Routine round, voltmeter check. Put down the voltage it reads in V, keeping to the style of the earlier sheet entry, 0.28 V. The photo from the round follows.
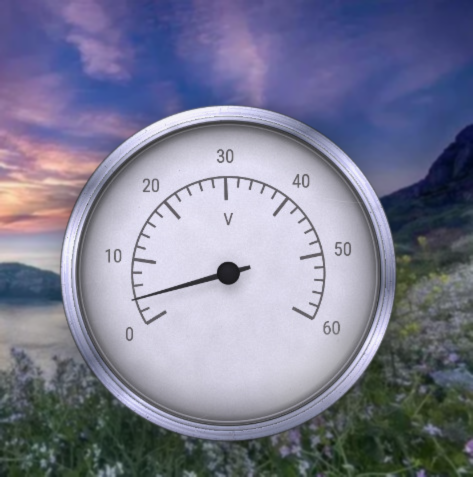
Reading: 4 V
